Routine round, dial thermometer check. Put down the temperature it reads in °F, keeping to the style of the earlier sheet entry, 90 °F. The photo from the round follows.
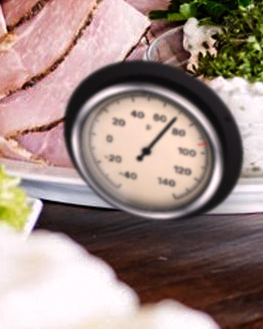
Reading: 70 °F
